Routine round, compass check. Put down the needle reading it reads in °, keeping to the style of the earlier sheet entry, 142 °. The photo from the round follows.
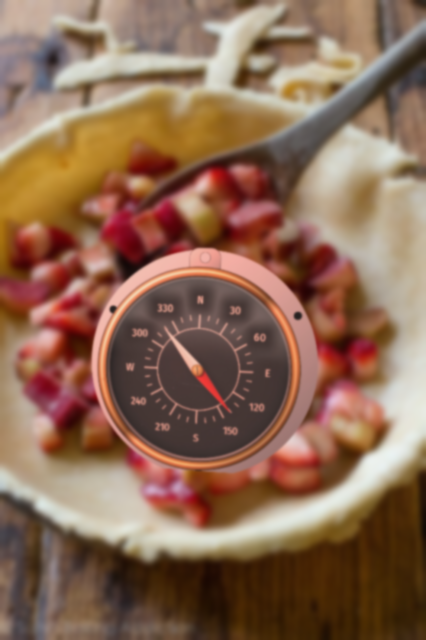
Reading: 140 °
